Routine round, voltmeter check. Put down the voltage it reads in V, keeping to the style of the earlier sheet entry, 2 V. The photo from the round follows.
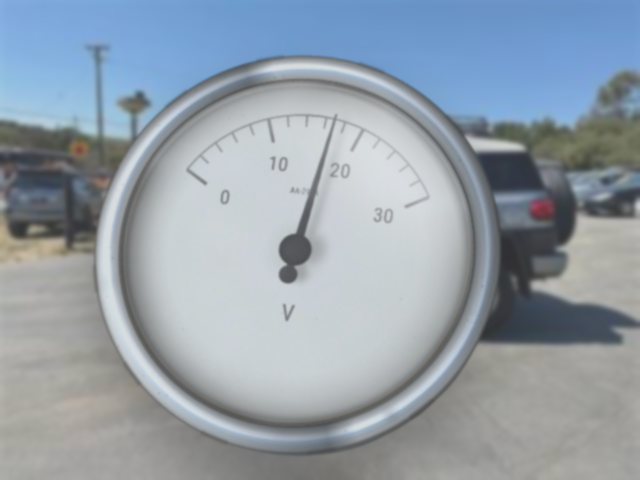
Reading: 17 V
